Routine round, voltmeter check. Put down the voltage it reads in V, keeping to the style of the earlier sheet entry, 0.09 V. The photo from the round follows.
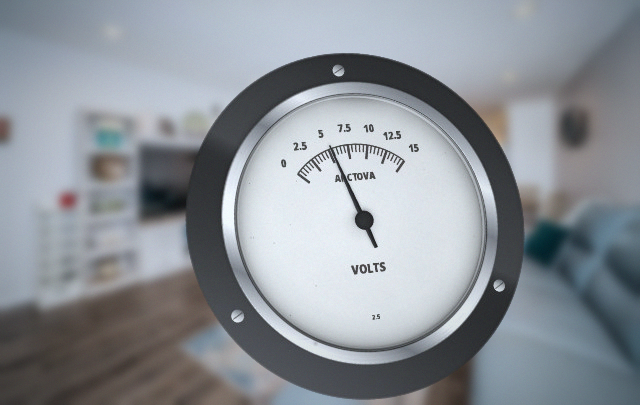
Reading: 5 V
